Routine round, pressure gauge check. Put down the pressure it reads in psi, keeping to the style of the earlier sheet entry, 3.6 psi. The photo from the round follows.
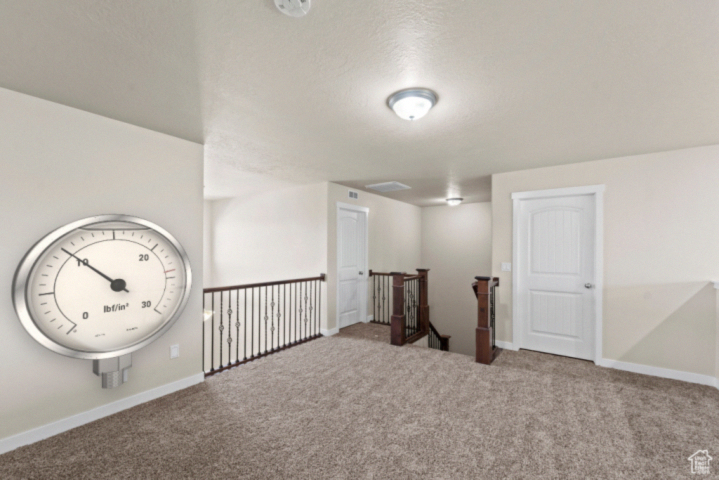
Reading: 10 psi
